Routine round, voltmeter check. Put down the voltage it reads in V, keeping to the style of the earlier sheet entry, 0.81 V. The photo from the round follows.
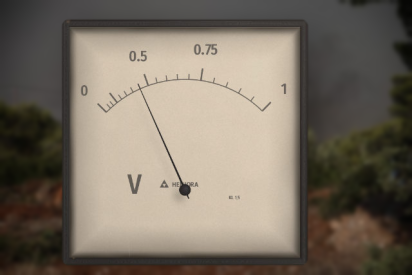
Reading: 0.45 V
